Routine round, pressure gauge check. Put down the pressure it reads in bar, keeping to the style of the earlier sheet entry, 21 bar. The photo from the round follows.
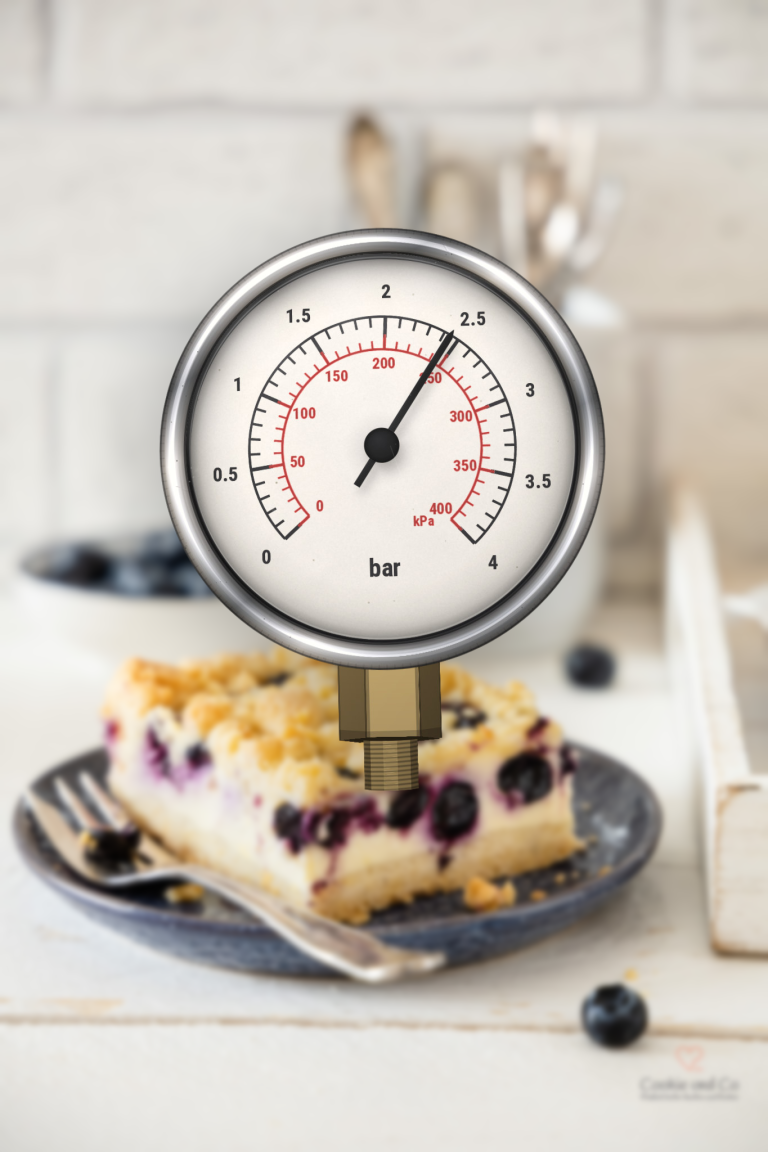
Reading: 2.45 bar
